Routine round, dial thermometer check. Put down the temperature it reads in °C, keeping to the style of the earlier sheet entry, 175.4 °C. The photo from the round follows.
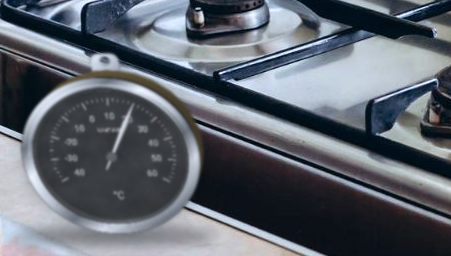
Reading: 20 °C
